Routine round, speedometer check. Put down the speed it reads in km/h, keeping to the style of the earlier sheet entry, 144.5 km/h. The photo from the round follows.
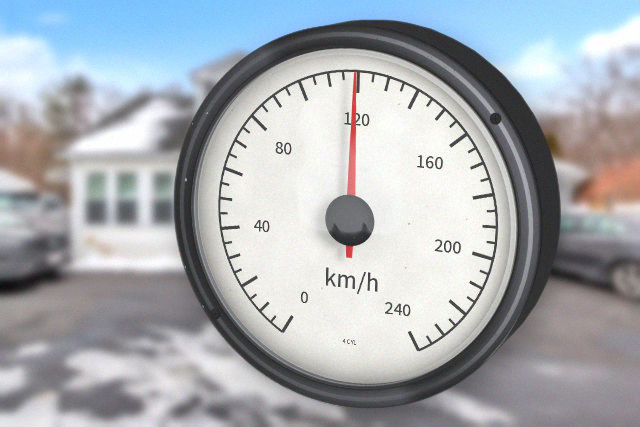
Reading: 120 km/h
